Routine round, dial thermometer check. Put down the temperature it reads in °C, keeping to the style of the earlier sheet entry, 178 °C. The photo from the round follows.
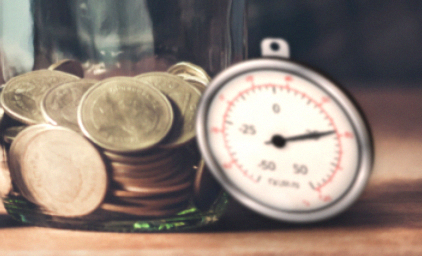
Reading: 25 °C
